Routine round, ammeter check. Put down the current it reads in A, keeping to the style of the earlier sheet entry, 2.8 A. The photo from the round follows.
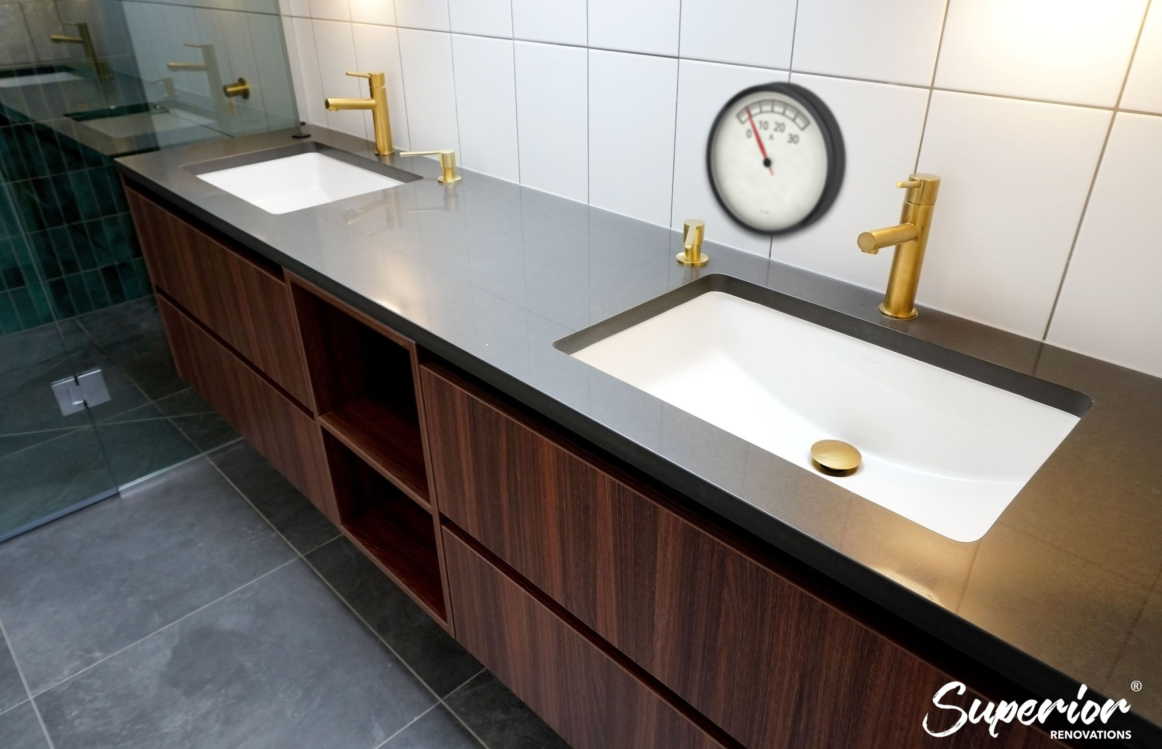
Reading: 5 A
